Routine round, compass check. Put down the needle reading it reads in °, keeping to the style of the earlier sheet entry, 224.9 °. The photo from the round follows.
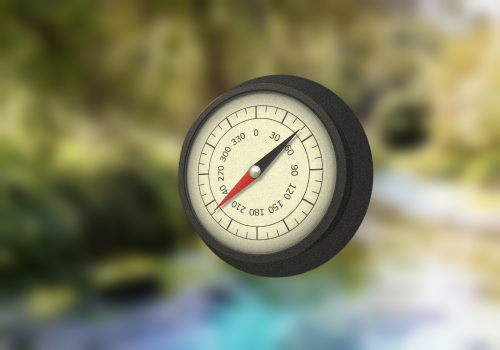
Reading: 230 °
